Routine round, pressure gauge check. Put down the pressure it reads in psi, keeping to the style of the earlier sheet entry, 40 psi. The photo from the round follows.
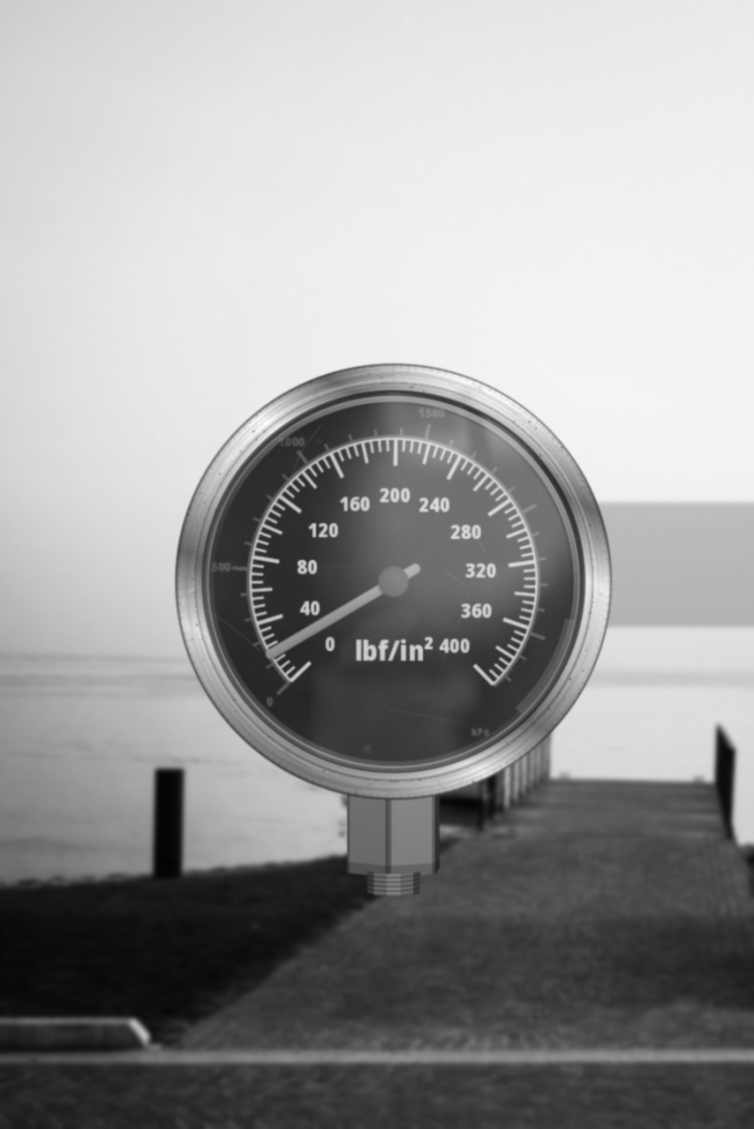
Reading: 20 psi
